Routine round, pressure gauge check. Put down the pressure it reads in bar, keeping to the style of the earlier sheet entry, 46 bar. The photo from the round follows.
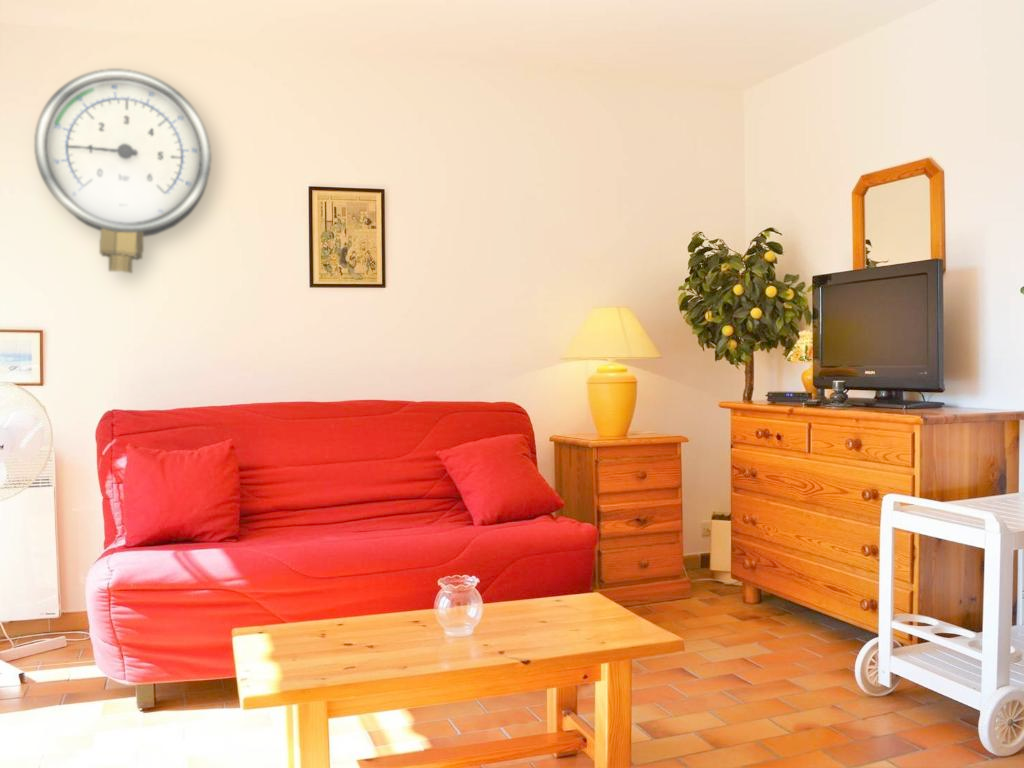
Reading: 1 bar
